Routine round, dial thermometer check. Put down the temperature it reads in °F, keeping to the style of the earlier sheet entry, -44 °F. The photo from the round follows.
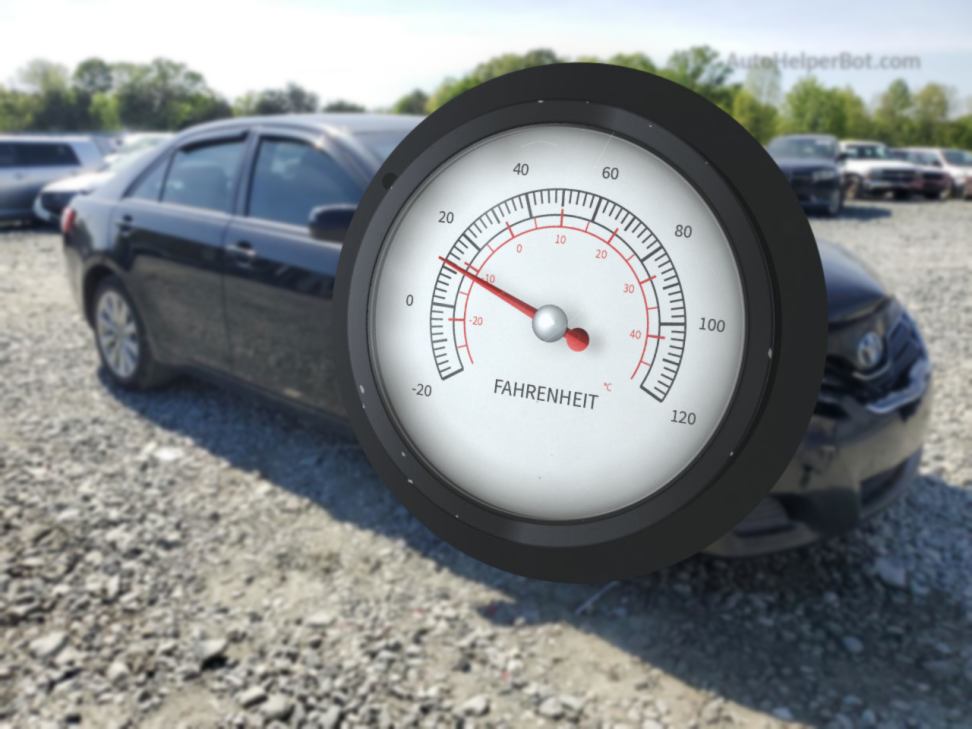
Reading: 12 °F
